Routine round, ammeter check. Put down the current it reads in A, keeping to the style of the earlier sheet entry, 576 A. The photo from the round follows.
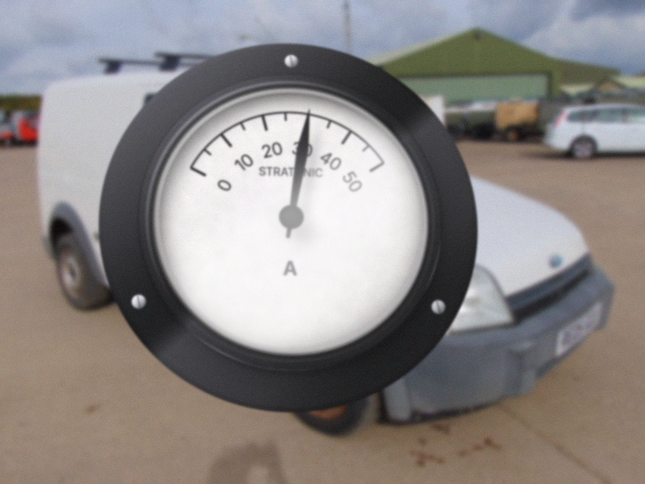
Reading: 30 A
